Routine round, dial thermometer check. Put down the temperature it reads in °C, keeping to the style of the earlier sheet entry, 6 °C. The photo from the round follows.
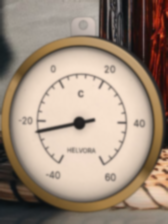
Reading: -24 °C
